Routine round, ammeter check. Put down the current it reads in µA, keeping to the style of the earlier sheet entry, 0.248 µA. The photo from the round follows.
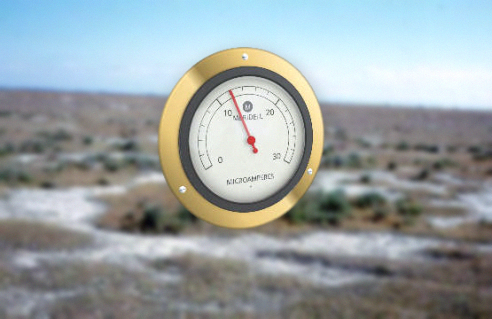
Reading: 12 µA
